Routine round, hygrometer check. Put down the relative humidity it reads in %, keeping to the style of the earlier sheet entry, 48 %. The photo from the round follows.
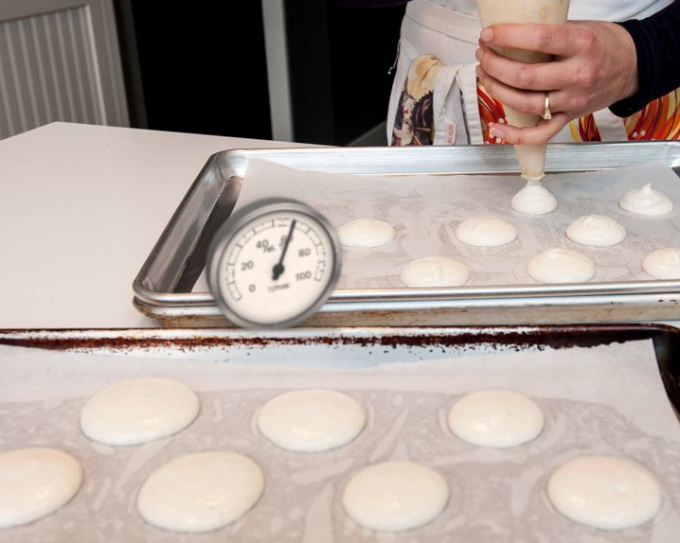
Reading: 60 %
